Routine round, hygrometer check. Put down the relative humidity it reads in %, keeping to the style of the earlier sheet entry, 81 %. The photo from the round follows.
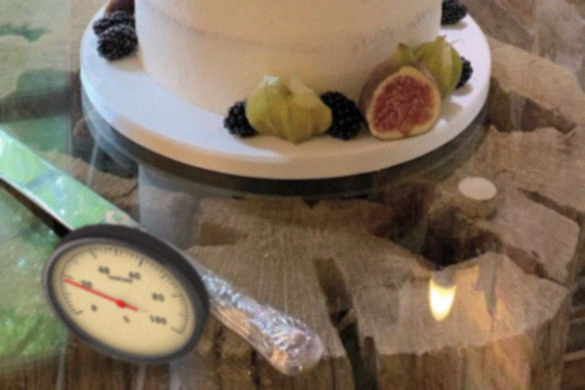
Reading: 20 %
